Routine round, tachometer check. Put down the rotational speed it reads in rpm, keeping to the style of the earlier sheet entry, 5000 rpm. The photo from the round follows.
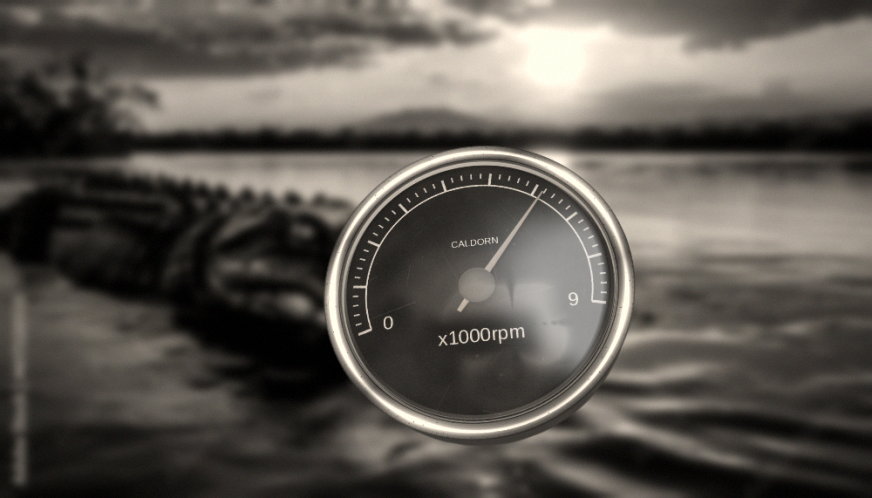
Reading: 6200 rpm
